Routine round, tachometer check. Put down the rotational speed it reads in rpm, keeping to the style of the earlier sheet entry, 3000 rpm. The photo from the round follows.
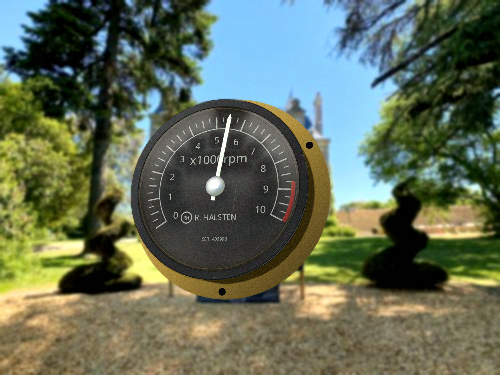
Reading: 5500 rpm
